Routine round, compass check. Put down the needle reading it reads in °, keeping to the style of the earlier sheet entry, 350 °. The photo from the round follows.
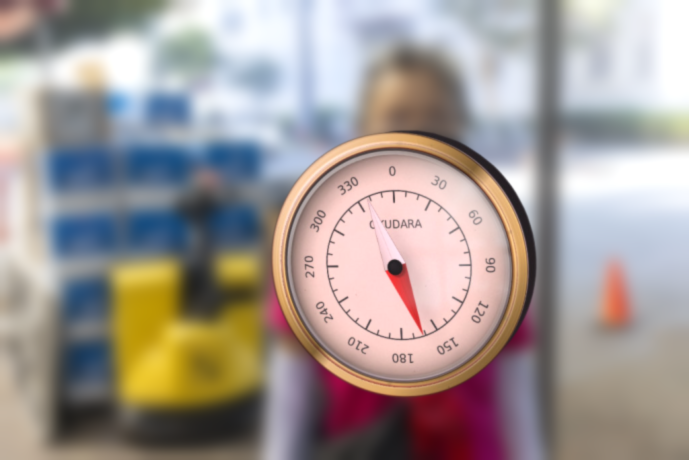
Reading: 160 °
